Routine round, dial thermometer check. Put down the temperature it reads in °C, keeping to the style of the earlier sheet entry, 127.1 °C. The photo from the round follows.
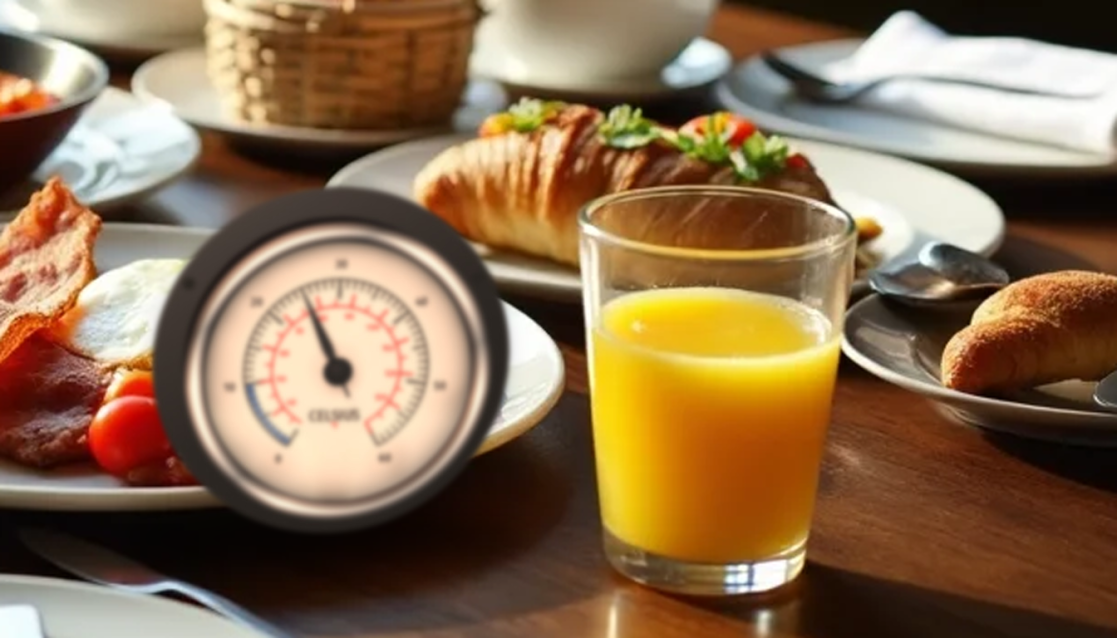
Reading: 25 °C
